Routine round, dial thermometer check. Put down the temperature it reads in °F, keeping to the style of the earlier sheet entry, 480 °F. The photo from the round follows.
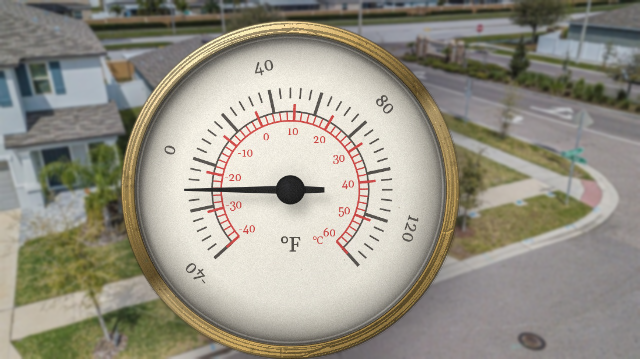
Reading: -12 °F
